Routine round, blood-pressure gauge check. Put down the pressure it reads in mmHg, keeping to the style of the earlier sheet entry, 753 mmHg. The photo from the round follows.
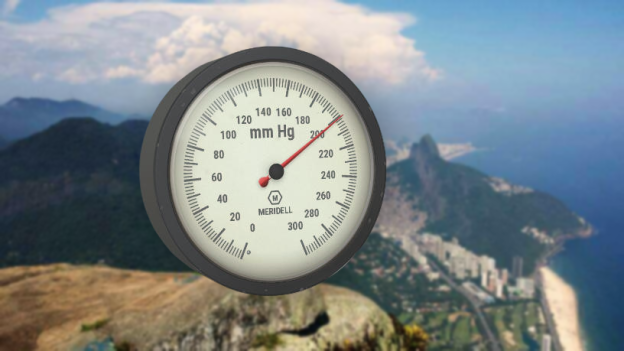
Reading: 200 mmHg
